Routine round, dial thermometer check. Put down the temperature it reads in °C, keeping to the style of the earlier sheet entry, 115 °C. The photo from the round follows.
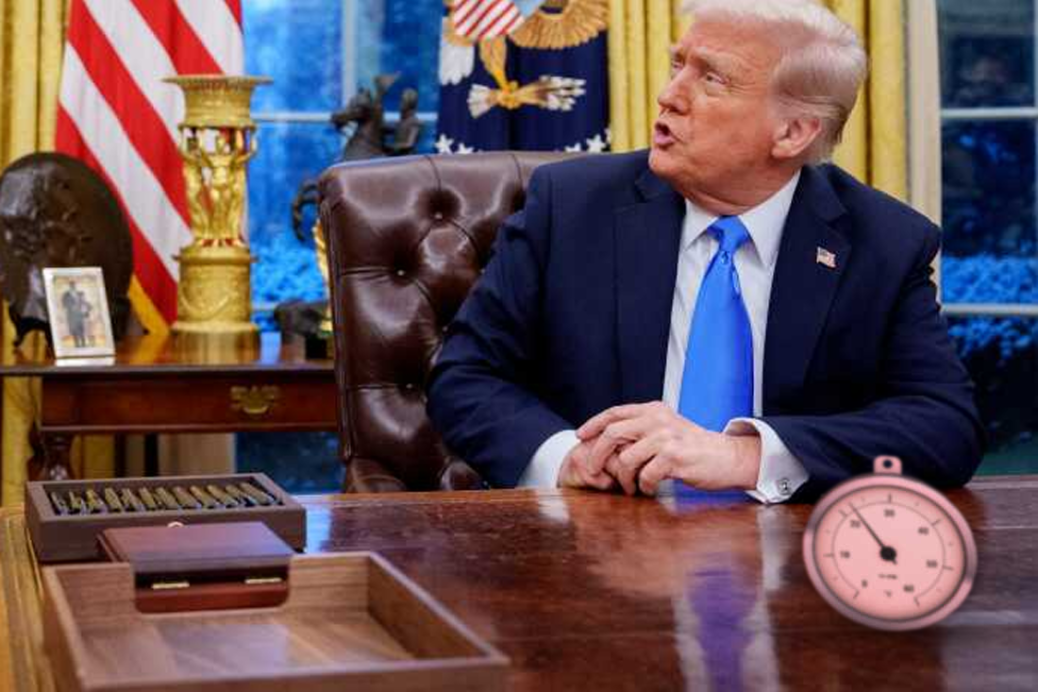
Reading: 22.5 °C
